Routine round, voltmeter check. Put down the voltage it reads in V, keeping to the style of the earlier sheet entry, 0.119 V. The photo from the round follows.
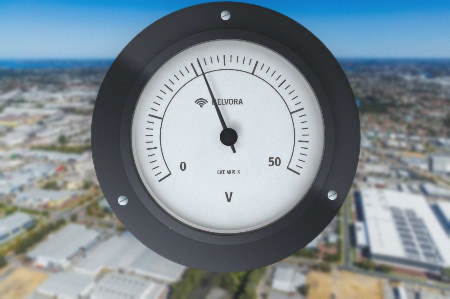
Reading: 21 V
